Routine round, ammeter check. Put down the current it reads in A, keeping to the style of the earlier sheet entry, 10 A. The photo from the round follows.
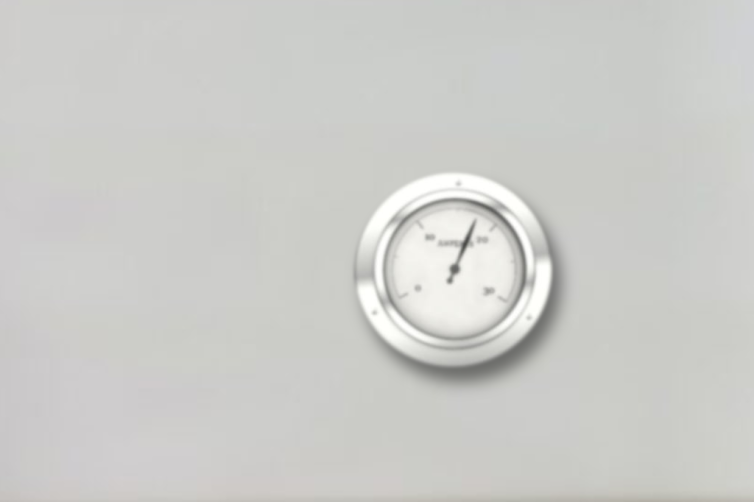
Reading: 17.5 A
